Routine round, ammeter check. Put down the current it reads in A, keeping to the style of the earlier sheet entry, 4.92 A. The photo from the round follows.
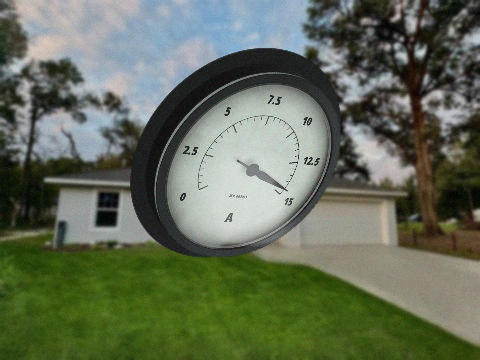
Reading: 14.5 A
